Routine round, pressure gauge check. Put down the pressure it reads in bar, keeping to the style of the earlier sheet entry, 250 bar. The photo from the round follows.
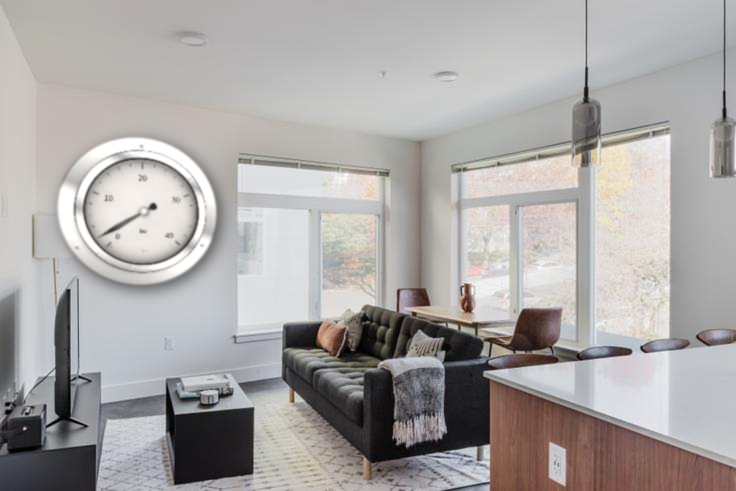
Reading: 2 bar
